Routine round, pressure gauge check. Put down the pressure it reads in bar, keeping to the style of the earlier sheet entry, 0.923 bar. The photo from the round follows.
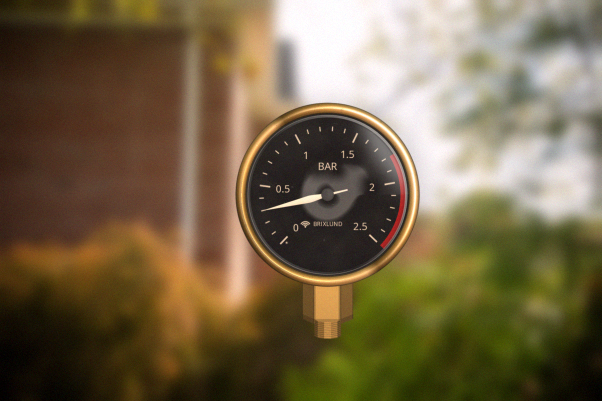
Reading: 0.3 bar
